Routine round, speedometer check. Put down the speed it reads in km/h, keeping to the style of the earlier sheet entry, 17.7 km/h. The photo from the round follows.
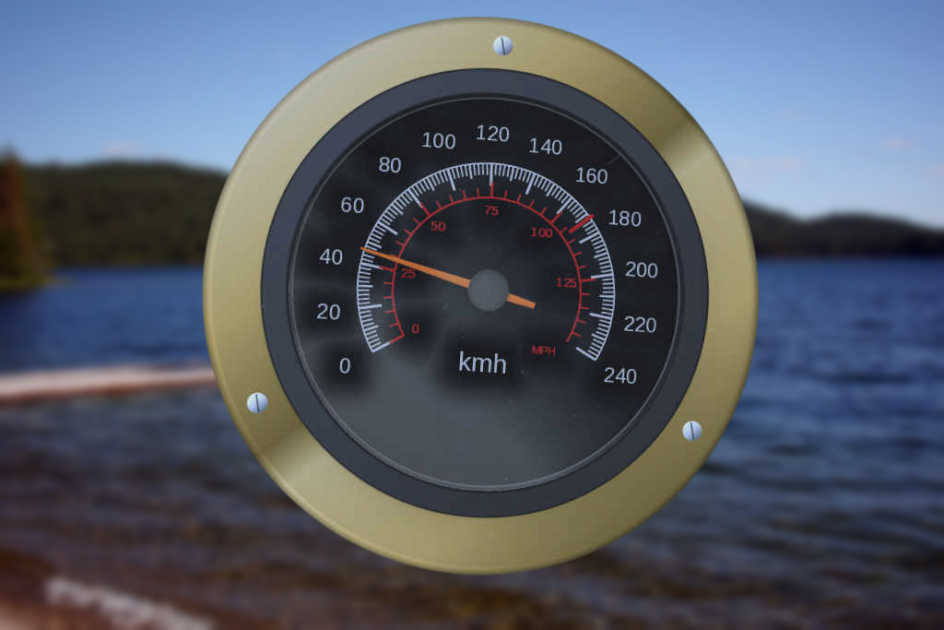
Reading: 46 km/h
